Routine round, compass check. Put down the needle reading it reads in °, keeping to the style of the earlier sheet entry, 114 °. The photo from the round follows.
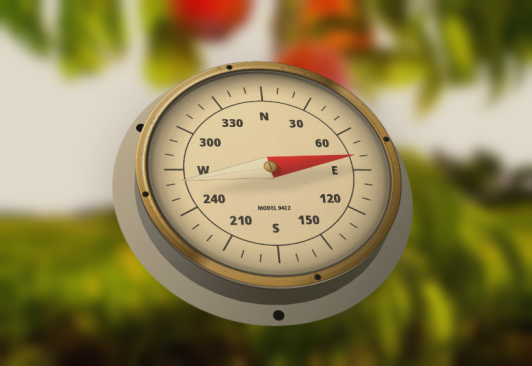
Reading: 80 °
